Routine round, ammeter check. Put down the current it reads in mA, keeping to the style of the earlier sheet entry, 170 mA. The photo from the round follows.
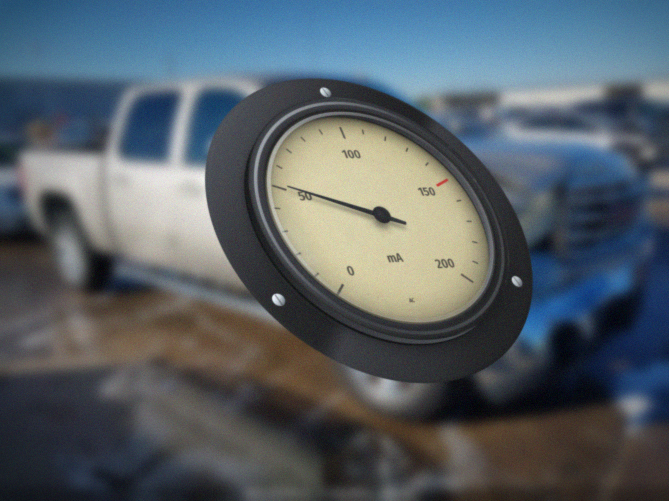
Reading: 50 mA
